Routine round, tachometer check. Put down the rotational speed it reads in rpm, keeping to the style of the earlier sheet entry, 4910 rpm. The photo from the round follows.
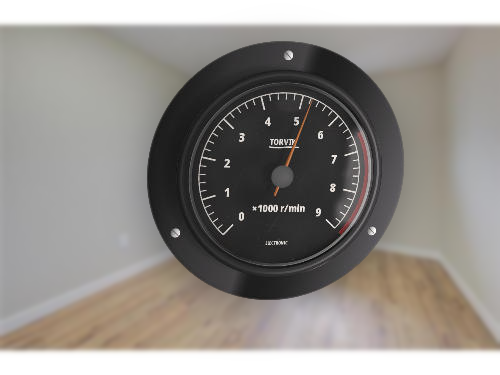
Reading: 5200 rpm
